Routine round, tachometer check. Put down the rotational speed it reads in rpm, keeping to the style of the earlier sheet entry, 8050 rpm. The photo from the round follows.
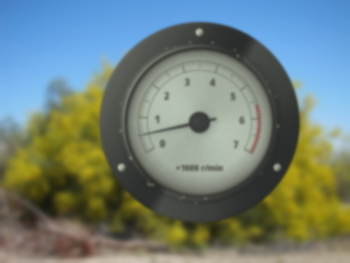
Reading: 500 rpm
